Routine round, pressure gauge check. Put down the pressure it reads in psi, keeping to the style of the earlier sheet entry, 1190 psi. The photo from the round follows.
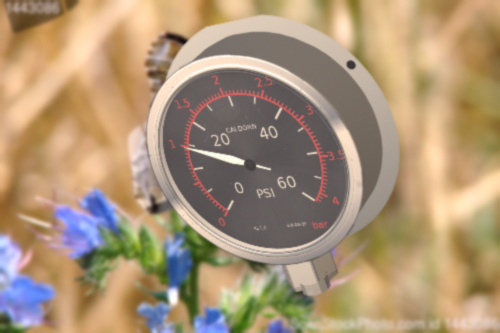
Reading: 15 psi
